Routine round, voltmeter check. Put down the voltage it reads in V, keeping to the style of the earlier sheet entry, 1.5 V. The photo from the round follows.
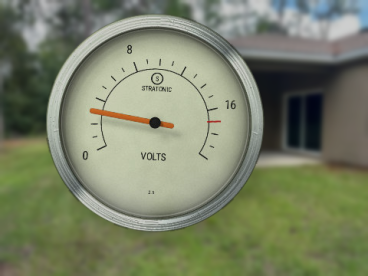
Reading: 3 V
